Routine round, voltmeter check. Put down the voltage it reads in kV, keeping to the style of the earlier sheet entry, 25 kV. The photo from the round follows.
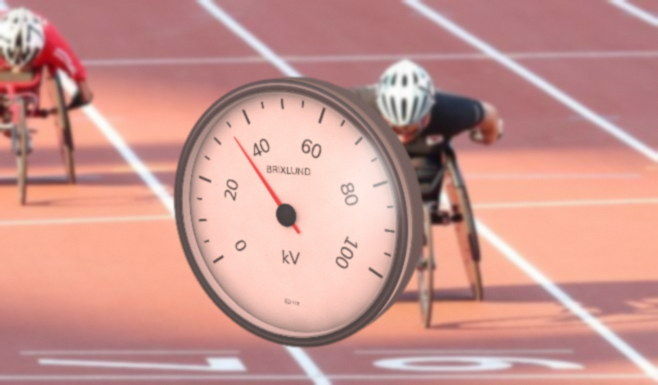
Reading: 35 kV
